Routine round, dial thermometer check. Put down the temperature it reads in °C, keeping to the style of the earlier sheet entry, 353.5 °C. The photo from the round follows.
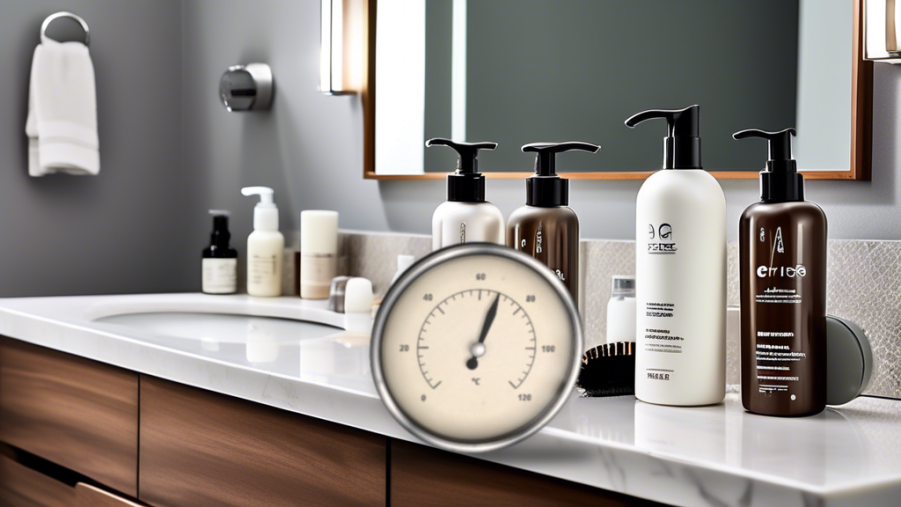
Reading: 68 °C
